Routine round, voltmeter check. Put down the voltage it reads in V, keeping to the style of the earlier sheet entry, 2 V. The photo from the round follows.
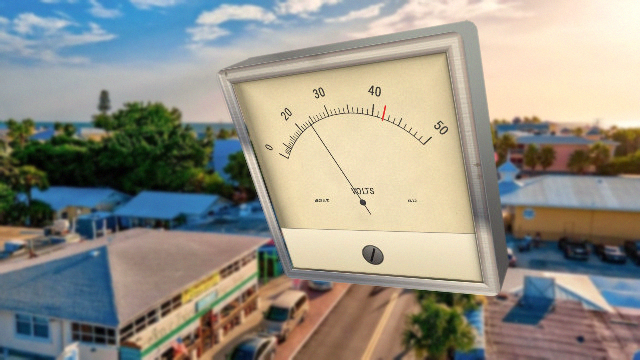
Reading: 25 V
